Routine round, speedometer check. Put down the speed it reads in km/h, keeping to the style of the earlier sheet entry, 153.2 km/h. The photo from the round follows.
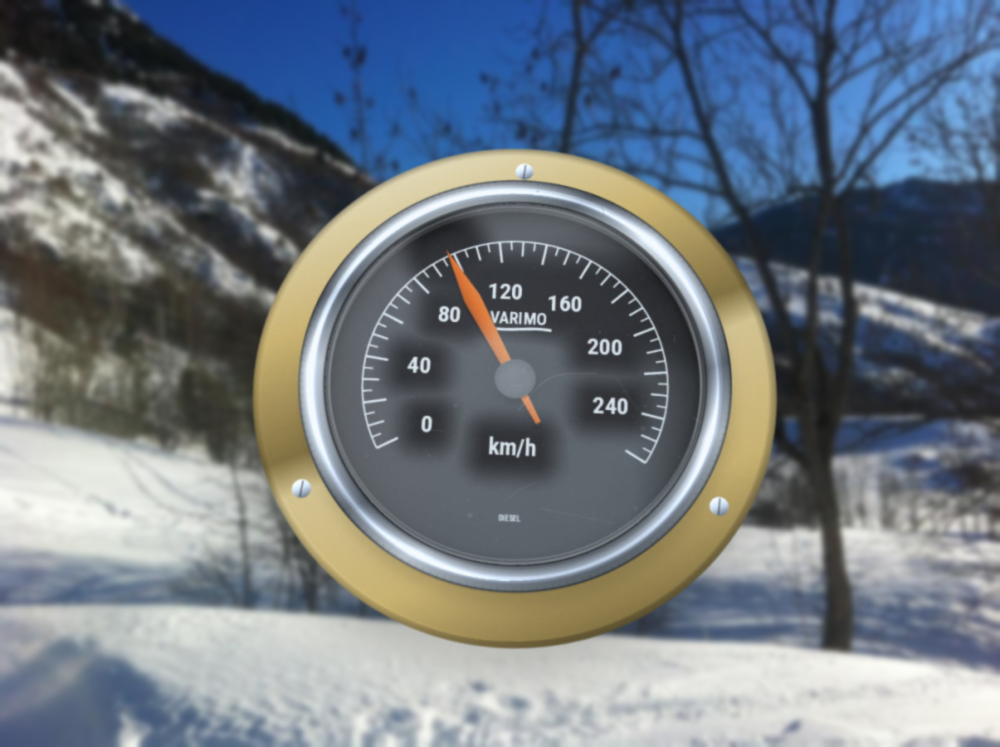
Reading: 97.5 km/h
